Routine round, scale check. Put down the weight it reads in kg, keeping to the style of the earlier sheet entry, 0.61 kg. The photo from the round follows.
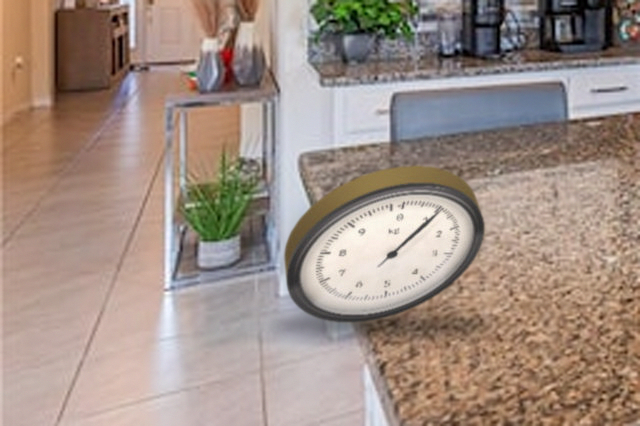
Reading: 1 kg
